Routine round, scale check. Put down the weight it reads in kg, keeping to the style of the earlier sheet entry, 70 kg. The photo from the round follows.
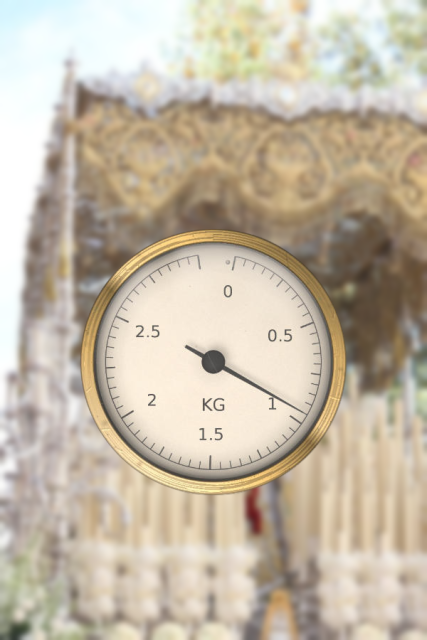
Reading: 0.95 kg
